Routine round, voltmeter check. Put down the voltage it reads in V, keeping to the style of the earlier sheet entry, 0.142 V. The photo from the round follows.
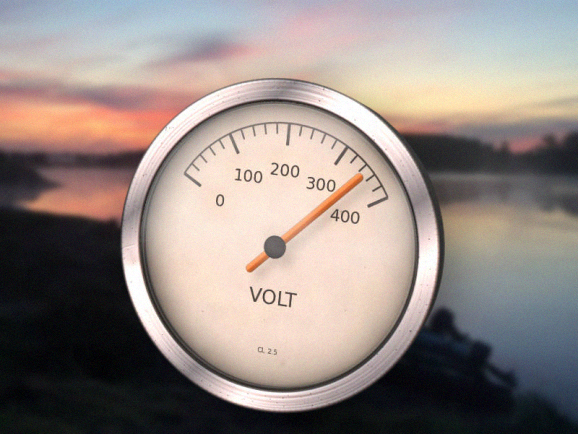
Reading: 350 V
